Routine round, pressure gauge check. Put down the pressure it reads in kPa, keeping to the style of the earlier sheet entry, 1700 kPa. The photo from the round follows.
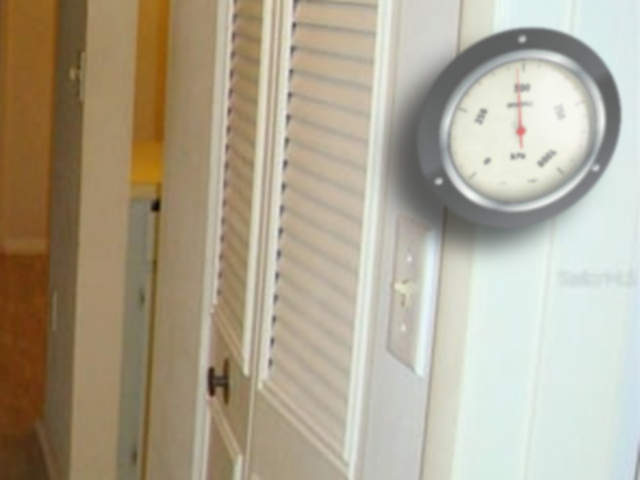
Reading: 475 kPa
